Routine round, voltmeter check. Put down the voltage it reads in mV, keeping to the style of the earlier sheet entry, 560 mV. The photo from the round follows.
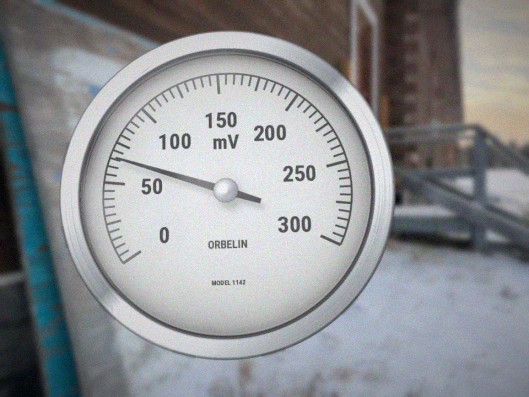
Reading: 65 mV
